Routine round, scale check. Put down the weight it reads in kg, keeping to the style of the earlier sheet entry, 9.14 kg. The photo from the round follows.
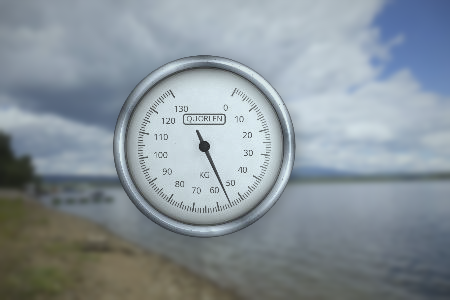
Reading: 55 kg
